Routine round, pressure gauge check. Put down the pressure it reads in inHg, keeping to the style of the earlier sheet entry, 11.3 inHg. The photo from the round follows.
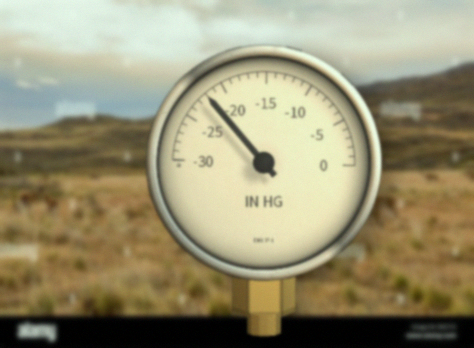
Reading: -22 inHg
